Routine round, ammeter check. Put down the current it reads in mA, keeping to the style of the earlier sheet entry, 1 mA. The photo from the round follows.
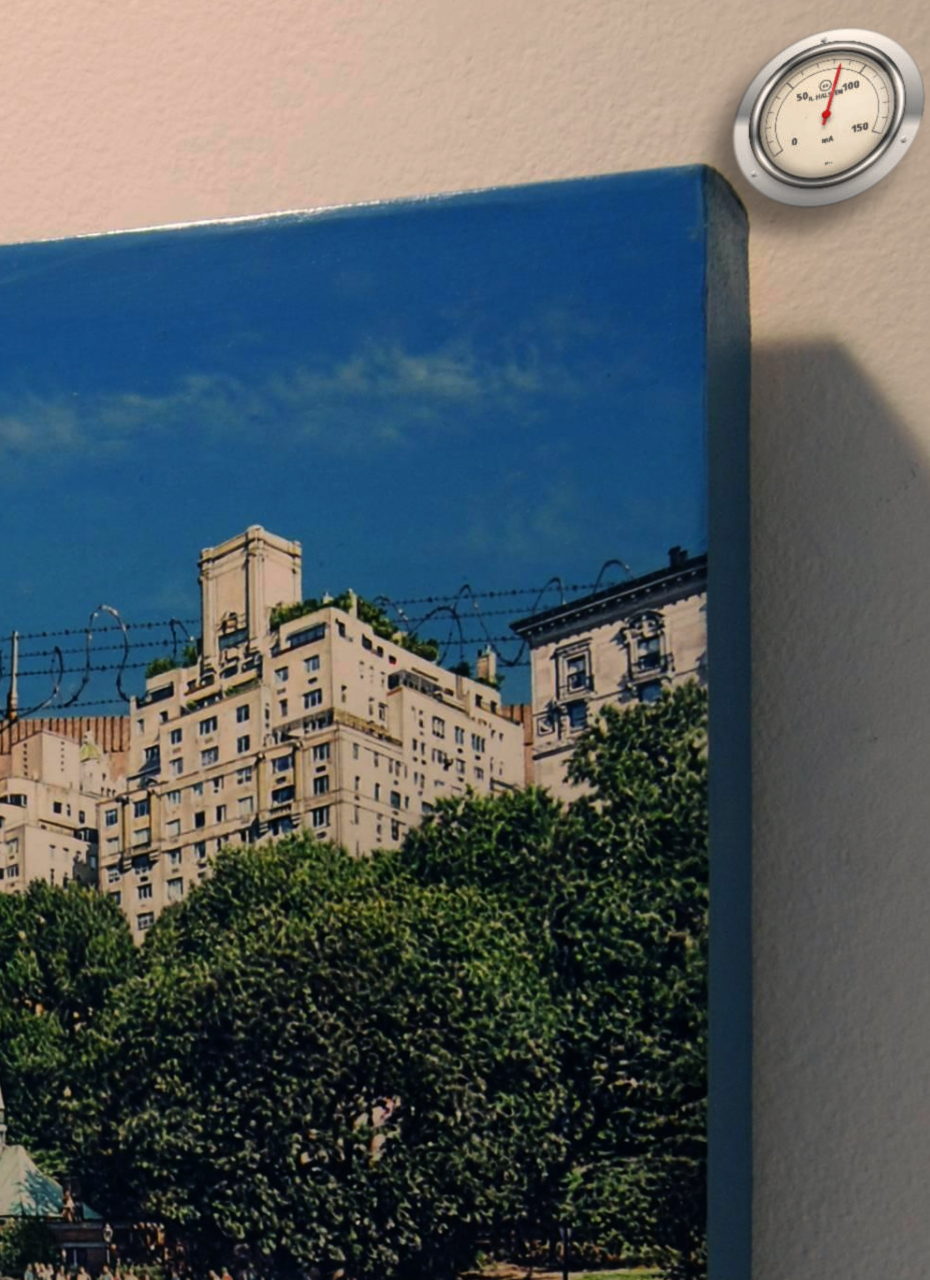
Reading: 85 mA
